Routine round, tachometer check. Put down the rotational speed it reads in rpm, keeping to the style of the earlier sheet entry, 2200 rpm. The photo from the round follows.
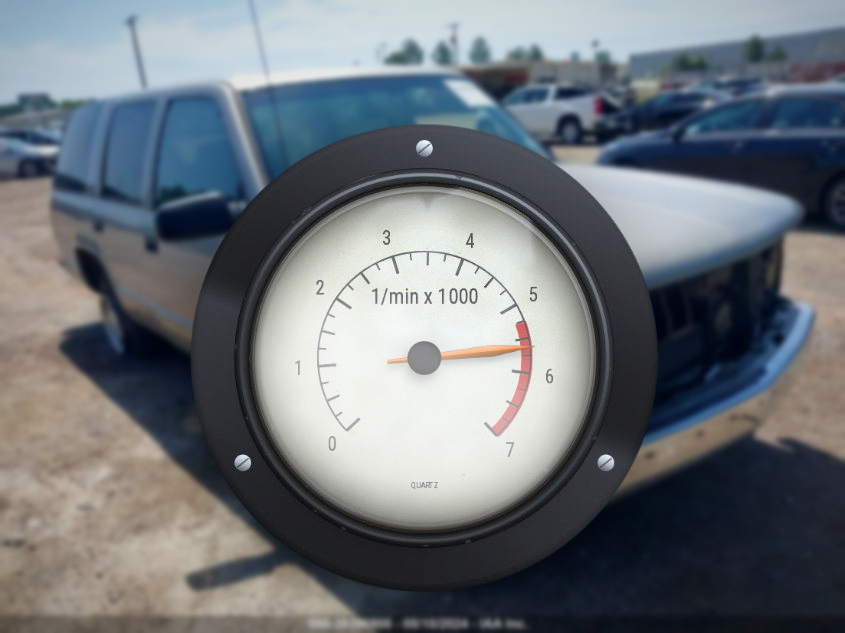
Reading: 5625 rpm
